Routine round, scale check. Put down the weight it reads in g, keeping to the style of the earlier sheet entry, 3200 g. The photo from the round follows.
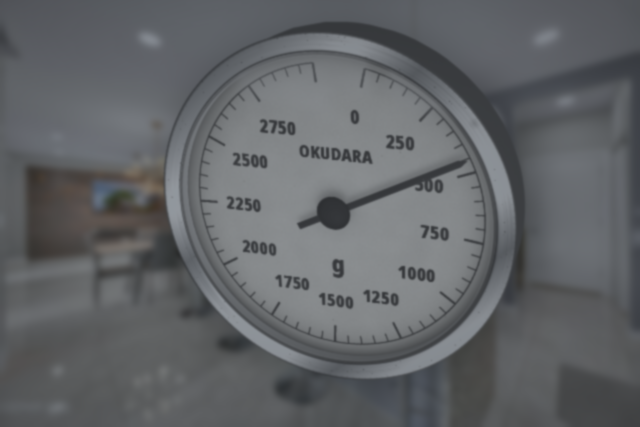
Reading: 450 g
